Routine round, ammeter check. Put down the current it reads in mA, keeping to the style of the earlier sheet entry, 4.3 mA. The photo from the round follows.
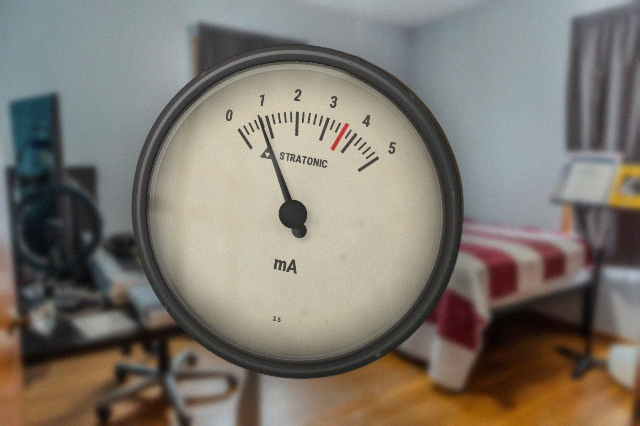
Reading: 0.8 mA
